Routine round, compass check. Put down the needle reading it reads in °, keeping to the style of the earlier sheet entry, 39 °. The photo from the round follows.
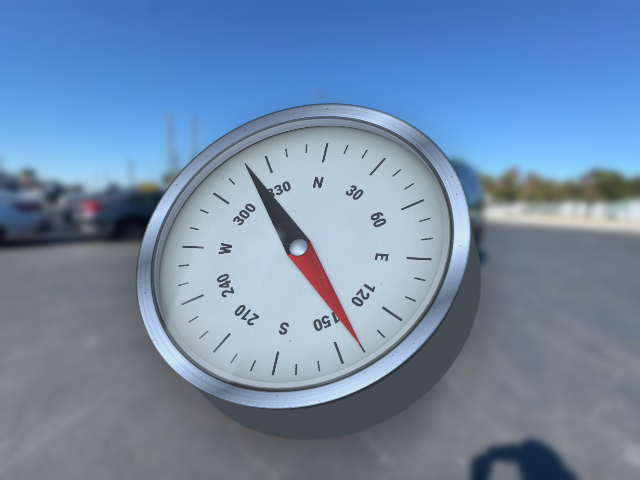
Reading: 140 °
